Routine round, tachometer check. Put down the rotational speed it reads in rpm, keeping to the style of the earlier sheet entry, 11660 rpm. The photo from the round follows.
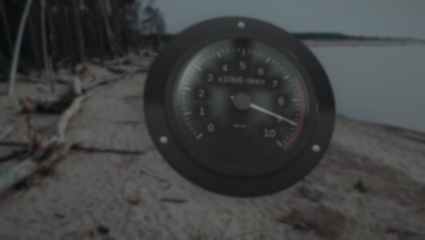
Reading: 9000 rpm
